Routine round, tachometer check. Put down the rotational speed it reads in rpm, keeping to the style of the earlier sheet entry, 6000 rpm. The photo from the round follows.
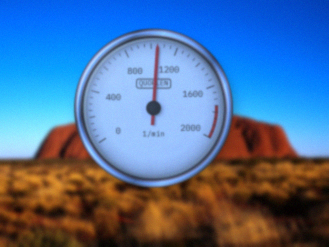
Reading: 1050 rpm
